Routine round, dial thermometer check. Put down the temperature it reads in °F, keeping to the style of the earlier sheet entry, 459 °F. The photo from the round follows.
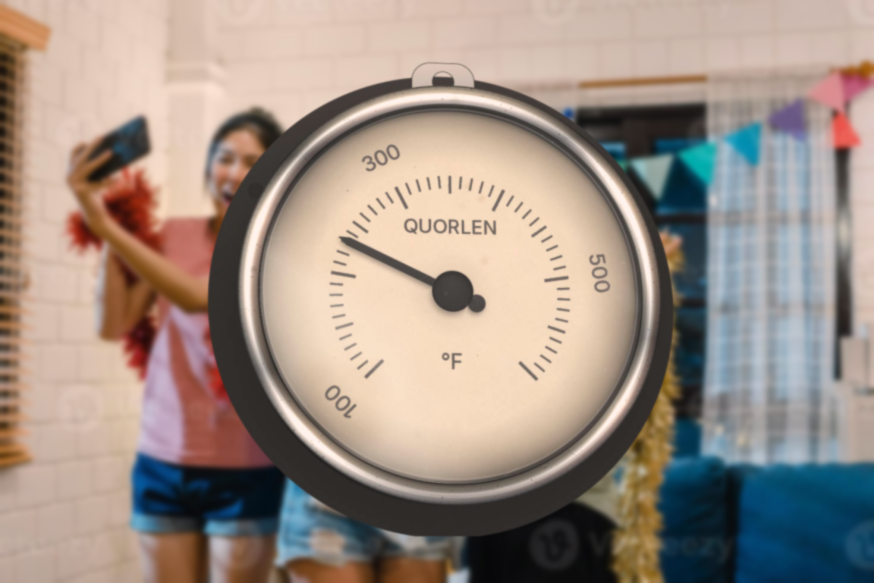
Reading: 230 °F
